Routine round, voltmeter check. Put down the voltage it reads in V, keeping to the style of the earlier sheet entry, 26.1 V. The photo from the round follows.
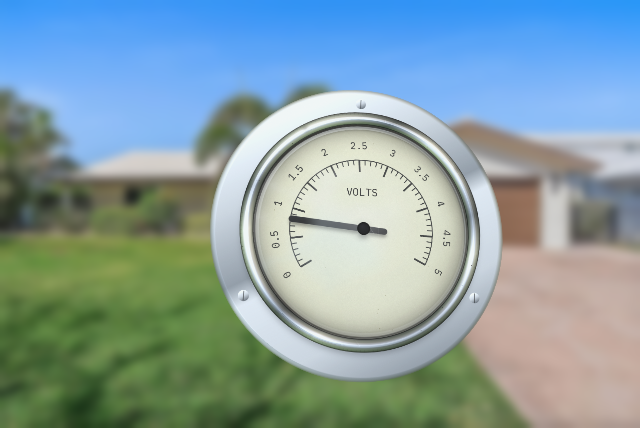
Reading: 0.8 V
